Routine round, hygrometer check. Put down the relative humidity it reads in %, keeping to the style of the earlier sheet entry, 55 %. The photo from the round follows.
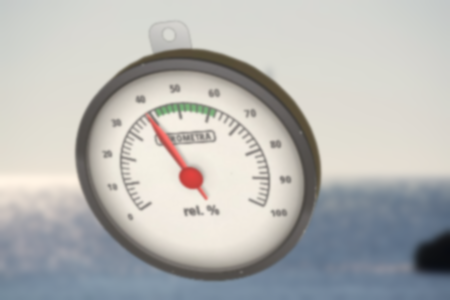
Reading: 40 %
